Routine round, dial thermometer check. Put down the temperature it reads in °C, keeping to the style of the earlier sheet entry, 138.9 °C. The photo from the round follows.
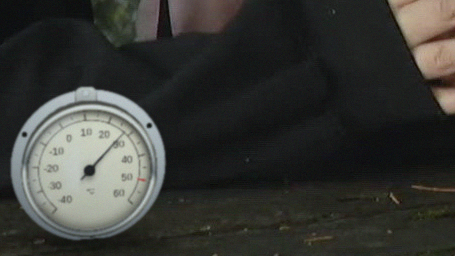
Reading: 27.5 °C
